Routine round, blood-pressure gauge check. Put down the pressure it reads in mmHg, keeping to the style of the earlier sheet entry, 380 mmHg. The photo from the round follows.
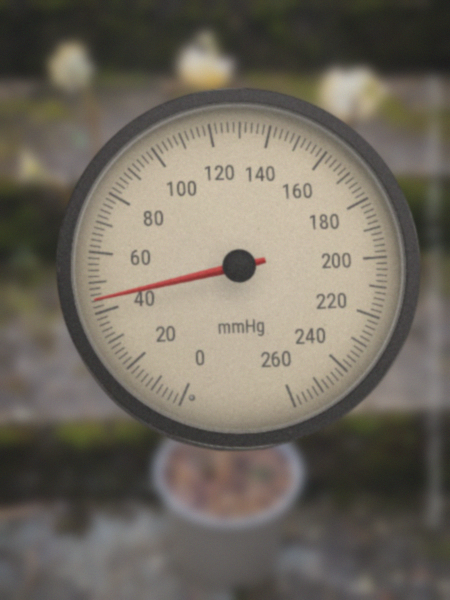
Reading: 44 mmHg
